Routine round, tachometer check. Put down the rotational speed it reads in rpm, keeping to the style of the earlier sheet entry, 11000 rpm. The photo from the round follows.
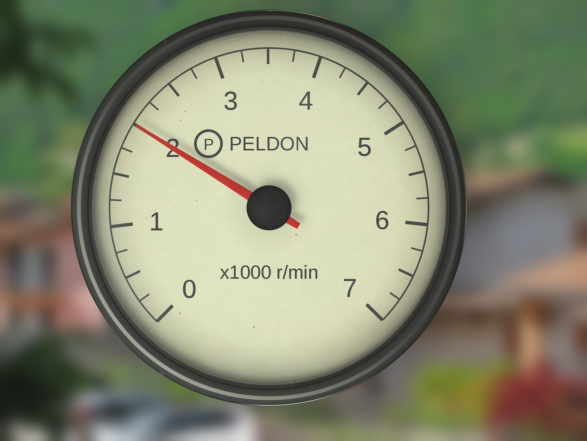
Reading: 2000 rpm
